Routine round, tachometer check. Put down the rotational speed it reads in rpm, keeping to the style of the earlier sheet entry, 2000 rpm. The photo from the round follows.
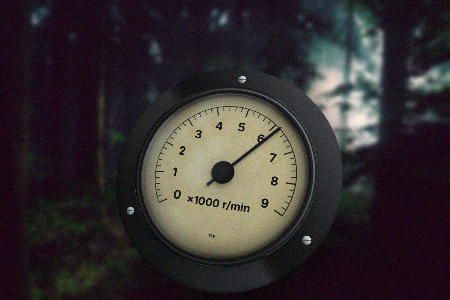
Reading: 6200 rpm
